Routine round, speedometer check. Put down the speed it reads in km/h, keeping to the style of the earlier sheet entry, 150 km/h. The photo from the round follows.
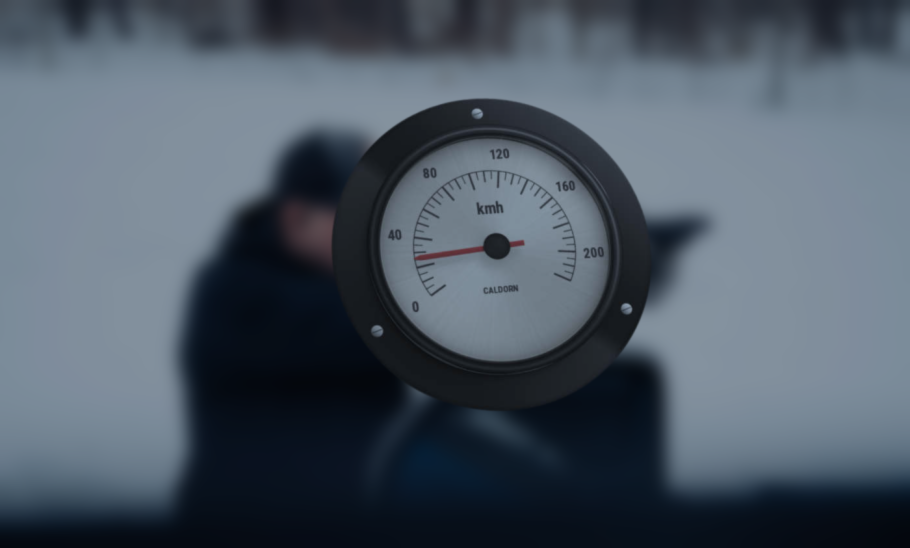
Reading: 25 km/h
